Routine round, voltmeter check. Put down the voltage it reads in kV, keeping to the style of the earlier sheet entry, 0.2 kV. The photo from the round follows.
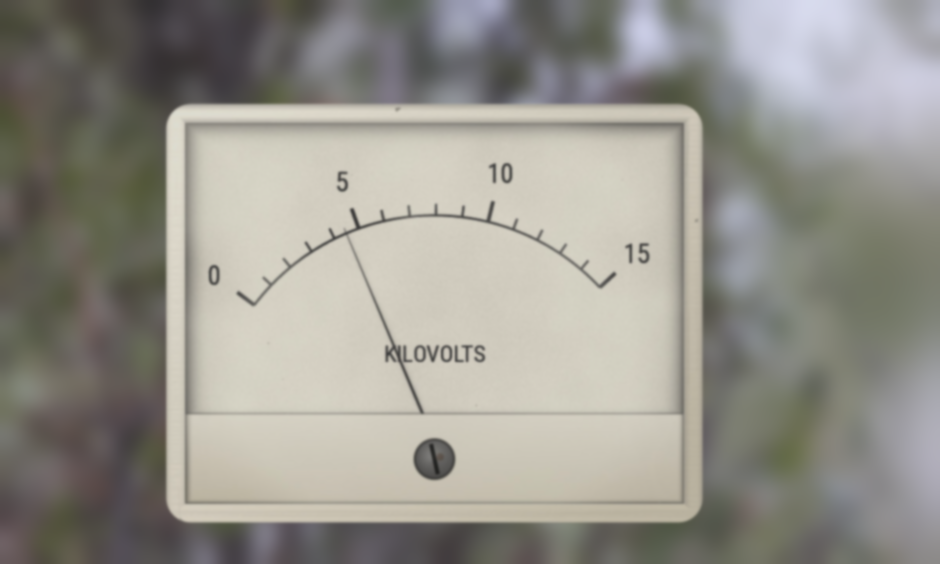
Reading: 4.5 kV
